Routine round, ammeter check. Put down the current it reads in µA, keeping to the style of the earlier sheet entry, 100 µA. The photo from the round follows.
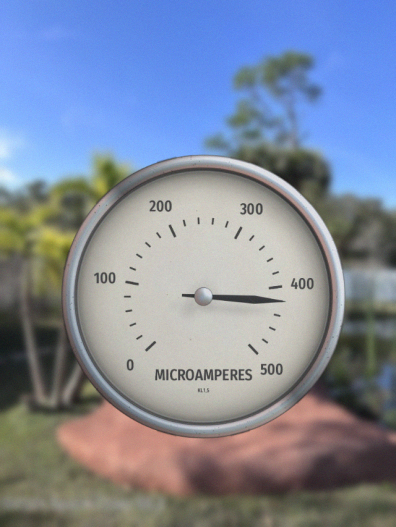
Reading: 420 µA
